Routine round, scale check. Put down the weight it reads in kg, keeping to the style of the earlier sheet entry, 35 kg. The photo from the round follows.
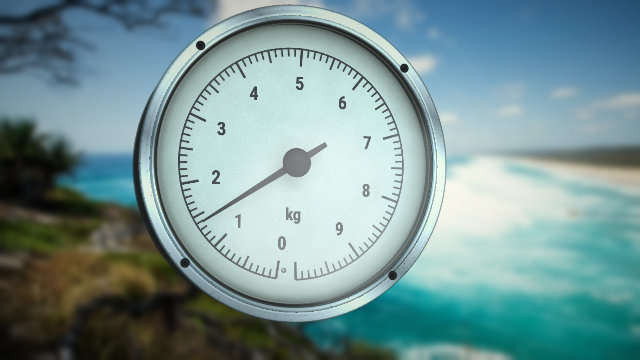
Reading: 1.4 kg
